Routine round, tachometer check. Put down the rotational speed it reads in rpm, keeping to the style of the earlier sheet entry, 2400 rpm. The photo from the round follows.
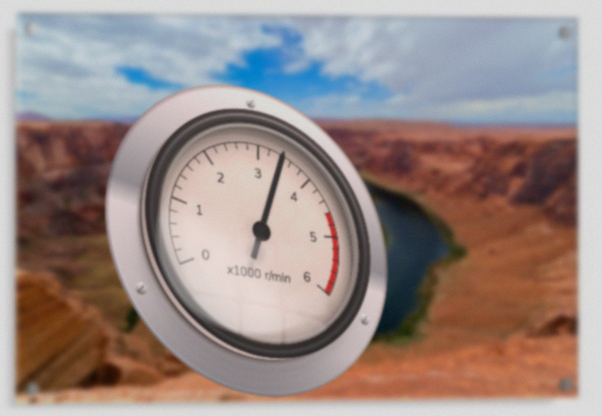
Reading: 3400 rpm
